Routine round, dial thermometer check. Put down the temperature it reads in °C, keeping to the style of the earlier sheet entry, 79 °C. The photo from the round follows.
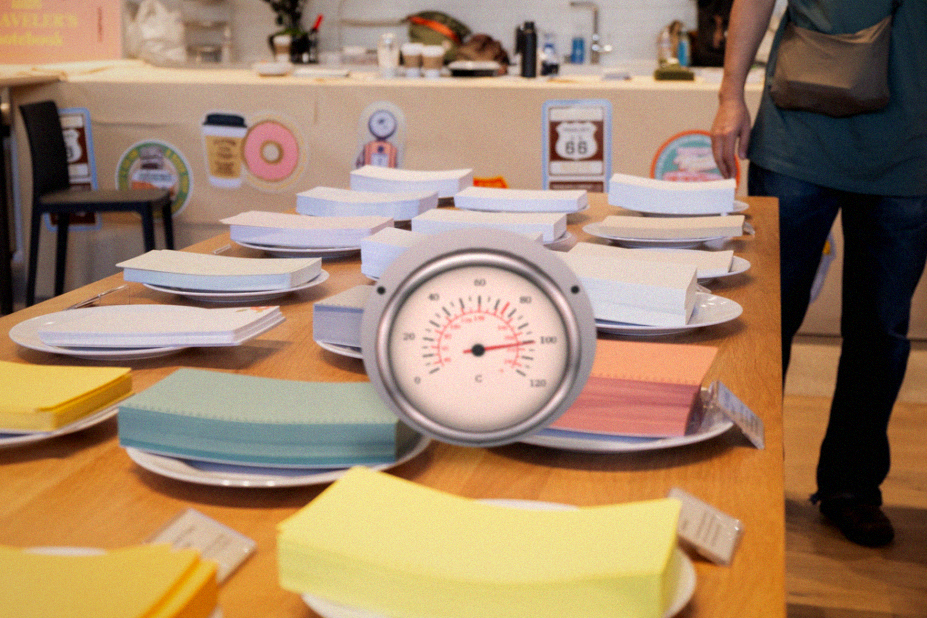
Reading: 100 °C
